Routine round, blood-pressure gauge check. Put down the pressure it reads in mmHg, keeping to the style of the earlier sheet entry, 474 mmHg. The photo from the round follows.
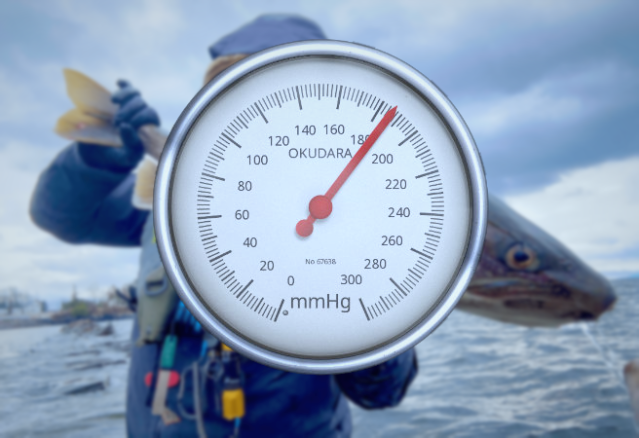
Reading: 186 mmHg
